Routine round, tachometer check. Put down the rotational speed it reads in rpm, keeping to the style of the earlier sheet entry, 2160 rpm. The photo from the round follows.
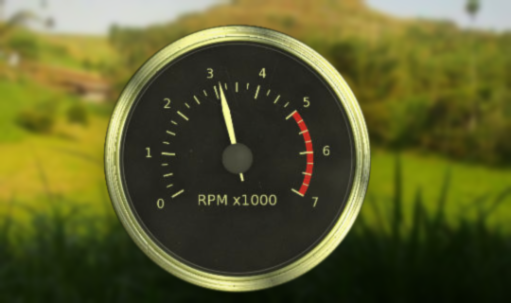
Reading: 3125 rpm
